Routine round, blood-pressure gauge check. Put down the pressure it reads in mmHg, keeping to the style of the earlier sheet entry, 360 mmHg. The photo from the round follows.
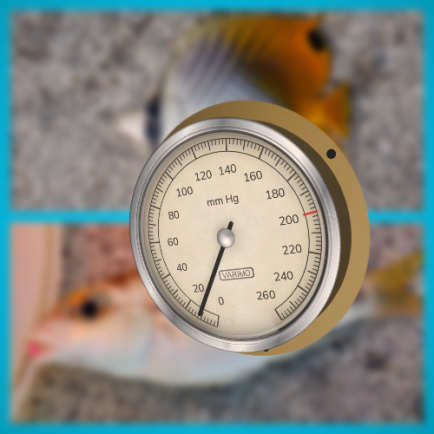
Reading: 10 mmHg
